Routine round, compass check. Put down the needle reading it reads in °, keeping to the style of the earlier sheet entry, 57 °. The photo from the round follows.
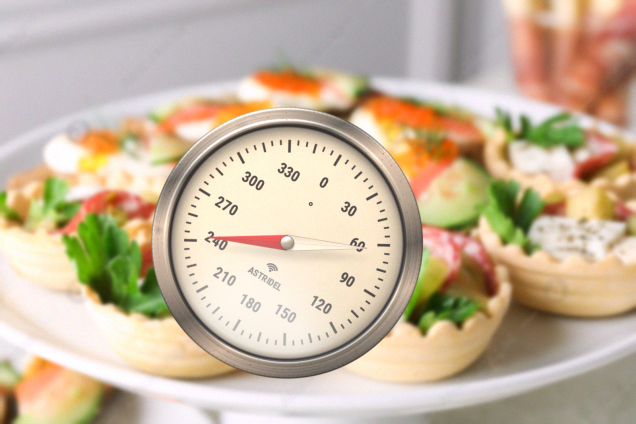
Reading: 242.5 °
